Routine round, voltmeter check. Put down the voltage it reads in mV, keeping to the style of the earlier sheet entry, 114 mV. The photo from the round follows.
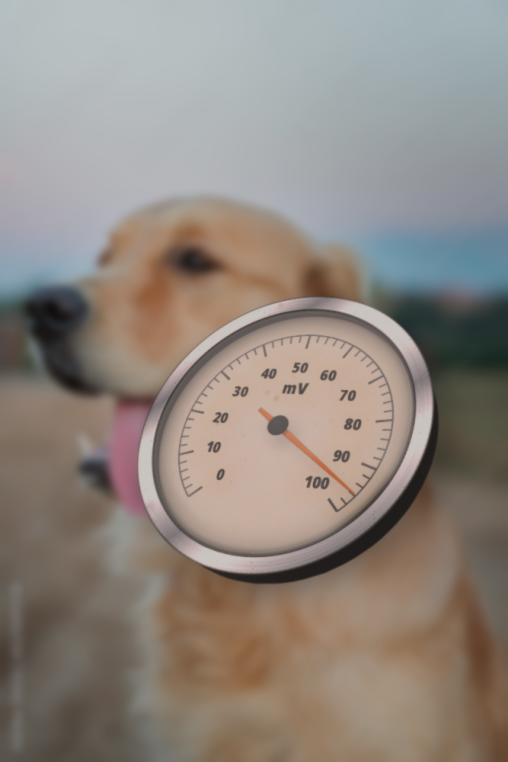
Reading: 96 mV
